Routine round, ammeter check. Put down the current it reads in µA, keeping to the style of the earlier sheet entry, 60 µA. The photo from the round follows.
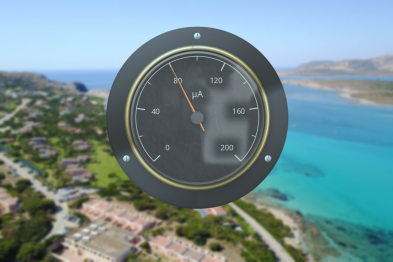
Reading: 80 µA
